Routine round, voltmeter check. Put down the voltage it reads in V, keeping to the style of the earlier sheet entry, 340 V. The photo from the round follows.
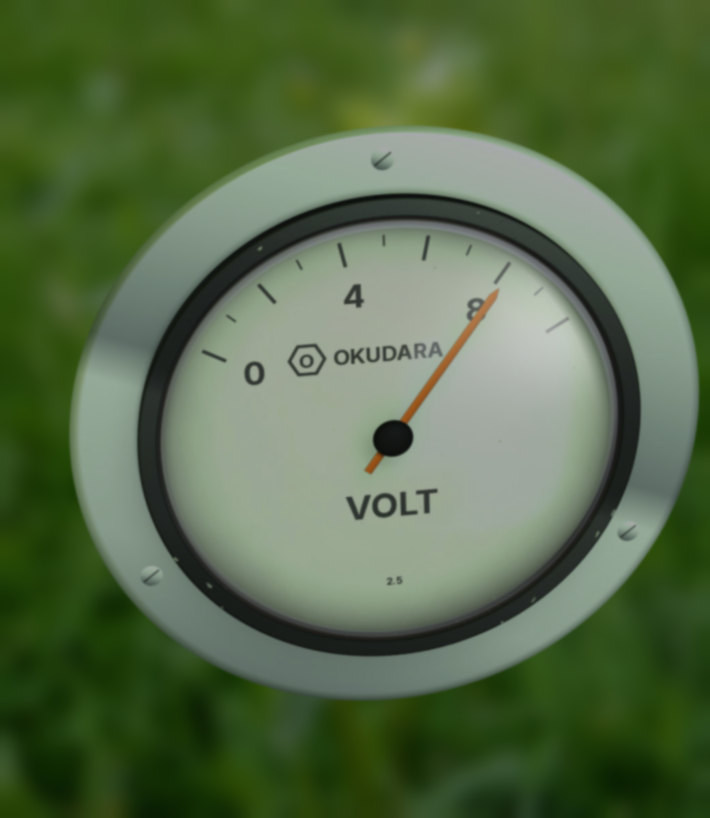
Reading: 8 V
